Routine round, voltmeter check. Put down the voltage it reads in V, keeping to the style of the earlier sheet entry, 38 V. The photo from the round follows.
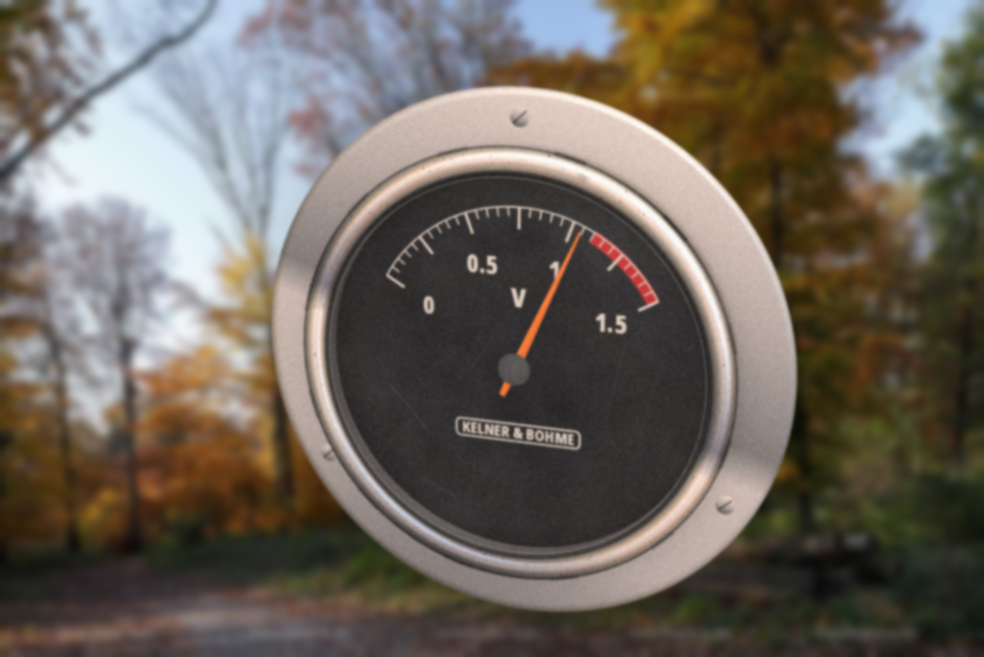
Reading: 1.05 V
